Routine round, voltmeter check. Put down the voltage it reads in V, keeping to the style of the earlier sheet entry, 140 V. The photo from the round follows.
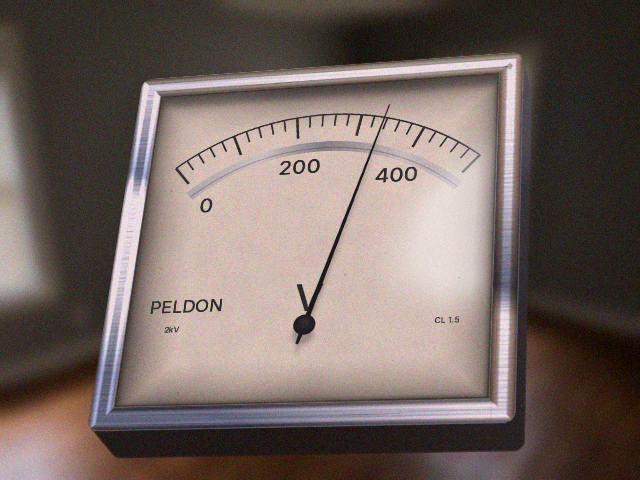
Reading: 340 V
